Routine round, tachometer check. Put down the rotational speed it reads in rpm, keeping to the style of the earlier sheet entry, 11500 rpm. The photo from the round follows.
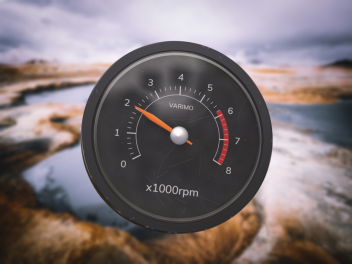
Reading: 2000 rpm
